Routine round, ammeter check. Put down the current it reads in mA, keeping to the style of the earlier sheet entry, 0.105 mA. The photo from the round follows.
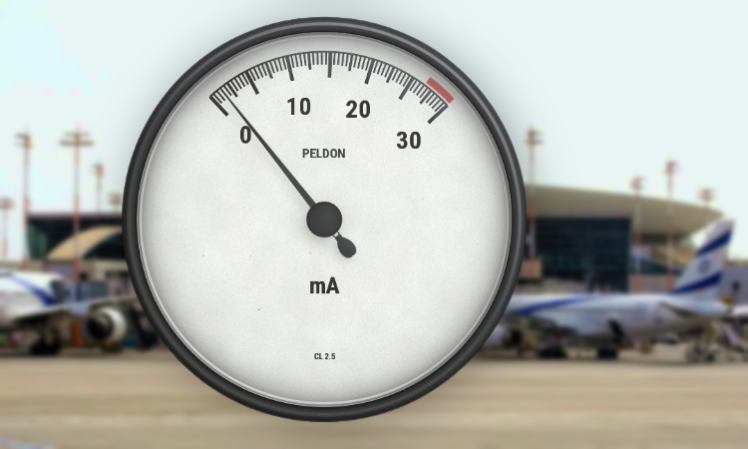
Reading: 1.5 mA
